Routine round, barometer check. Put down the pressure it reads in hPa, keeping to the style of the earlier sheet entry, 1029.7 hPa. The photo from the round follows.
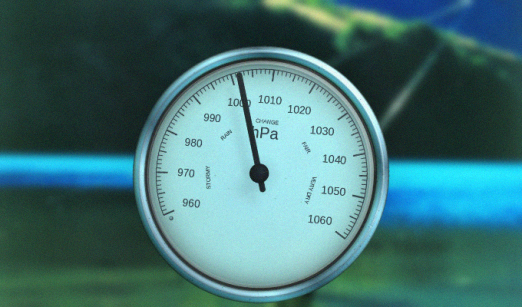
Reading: 1002 hPa
